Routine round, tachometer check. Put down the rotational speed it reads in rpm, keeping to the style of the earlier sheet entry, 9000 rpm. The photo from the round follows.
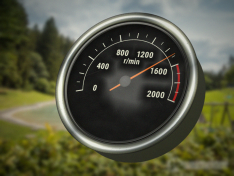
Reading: 1500 rpm
